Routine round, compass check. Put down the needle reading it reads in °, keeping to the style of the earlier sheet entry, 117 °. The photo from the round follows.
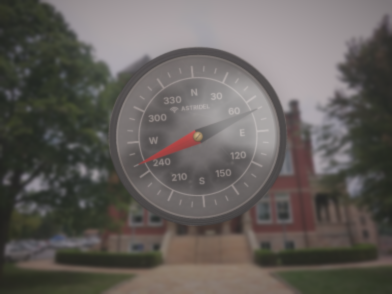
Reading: 250 °
